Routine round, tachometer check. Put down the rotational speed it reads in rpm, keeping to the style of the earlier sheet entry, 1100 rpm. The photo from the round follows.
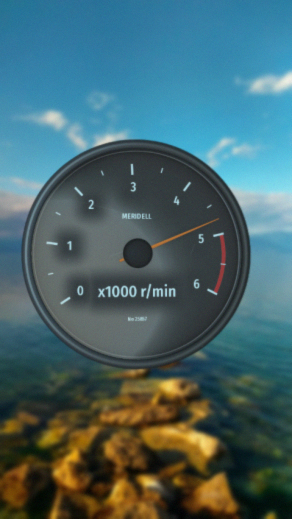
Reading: 4750 rpm
